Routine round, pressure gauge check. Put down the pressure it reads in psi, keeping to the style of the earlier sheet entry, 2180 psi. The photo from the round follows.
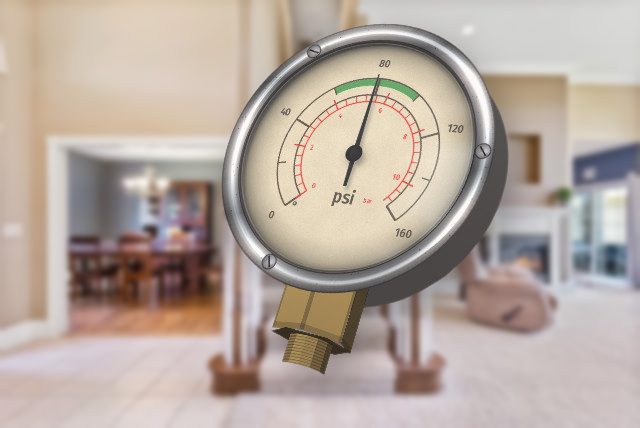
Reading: 80 psi
